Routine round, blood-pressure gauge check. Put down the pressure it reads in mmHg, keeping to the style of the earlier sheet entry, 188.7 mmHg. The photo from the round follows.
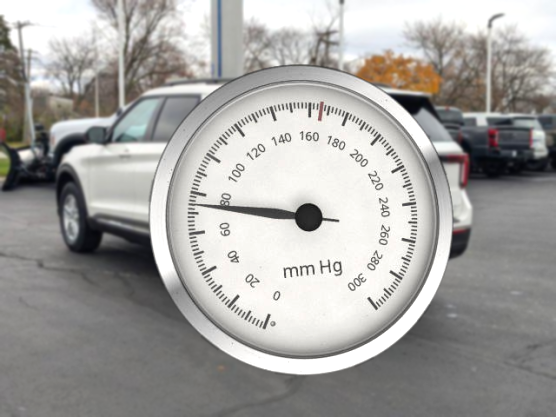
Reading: 74 mmHg
